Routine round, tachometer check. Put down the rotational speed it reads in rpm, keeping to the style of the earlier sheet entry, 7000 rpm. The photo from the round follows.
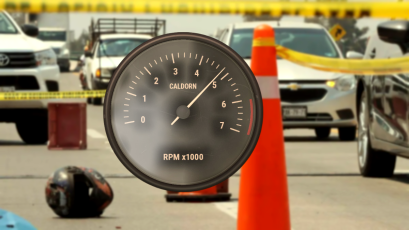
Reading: 4800 rpm
